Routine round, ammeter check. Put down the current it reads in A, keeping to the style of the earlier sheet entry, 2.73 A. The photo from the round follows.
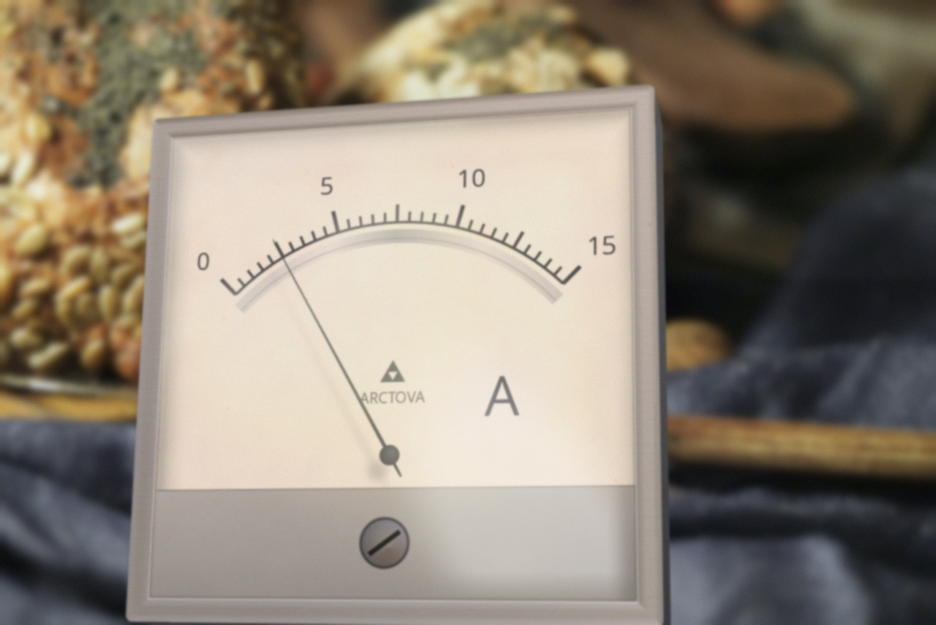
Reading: 2.5 A
